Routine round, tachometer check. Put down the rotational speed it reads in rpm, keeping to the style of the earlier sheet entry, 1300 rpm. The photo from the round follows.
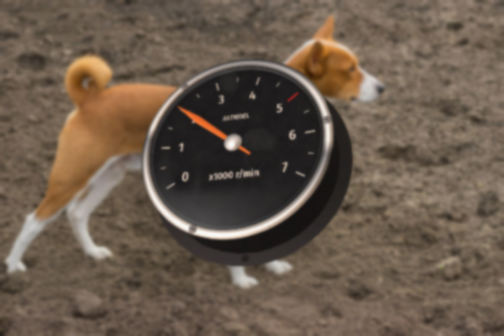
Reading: 2000 rpm
